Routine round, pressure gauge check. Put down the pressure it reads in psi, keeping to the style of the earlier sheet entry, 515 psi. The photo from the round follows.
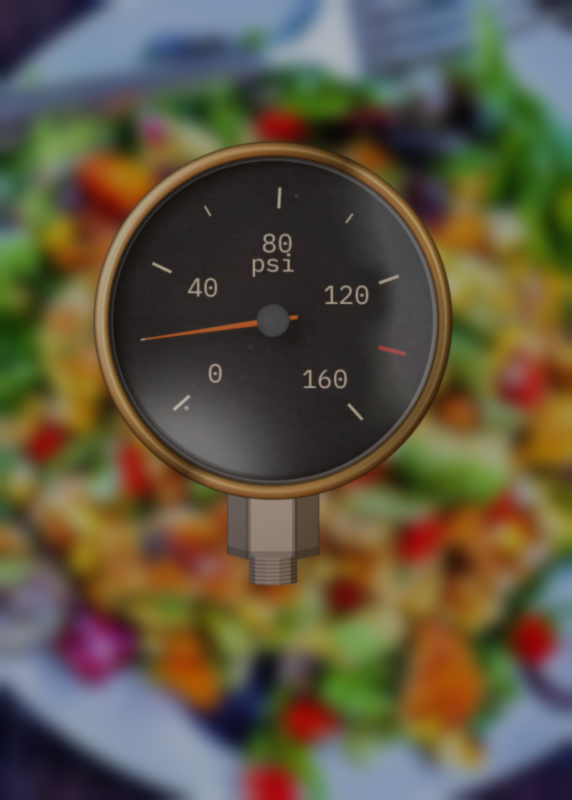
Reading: 20 psi
